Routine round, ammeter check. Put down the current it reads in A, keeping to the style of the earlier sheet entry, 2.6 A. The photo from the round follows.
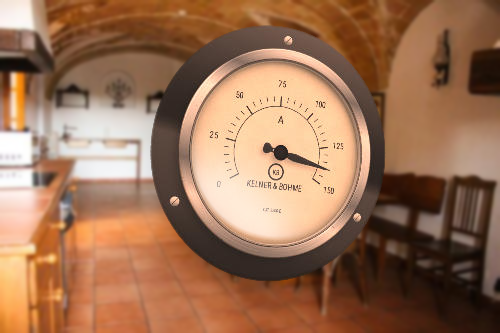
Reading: 140 A
